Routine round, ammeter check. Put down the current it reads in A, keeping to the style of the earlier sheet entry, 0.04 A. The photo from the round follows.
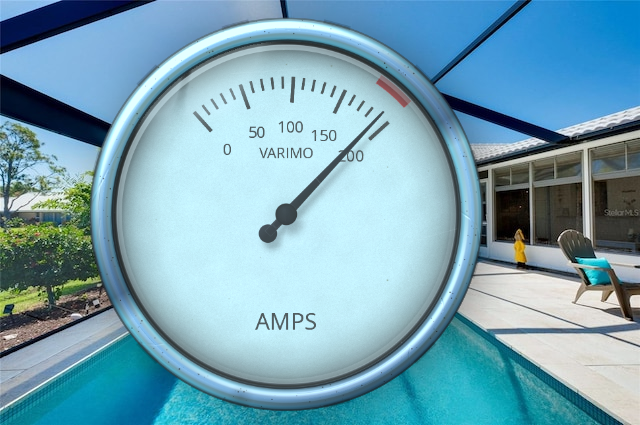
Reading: 190 A
